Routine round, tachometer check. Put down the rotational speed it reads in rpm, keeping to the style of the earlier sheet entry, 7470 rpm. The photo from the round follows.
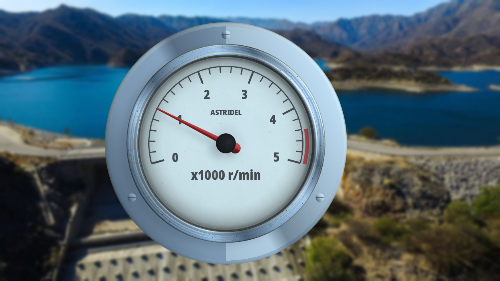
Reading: 1000 rpm
